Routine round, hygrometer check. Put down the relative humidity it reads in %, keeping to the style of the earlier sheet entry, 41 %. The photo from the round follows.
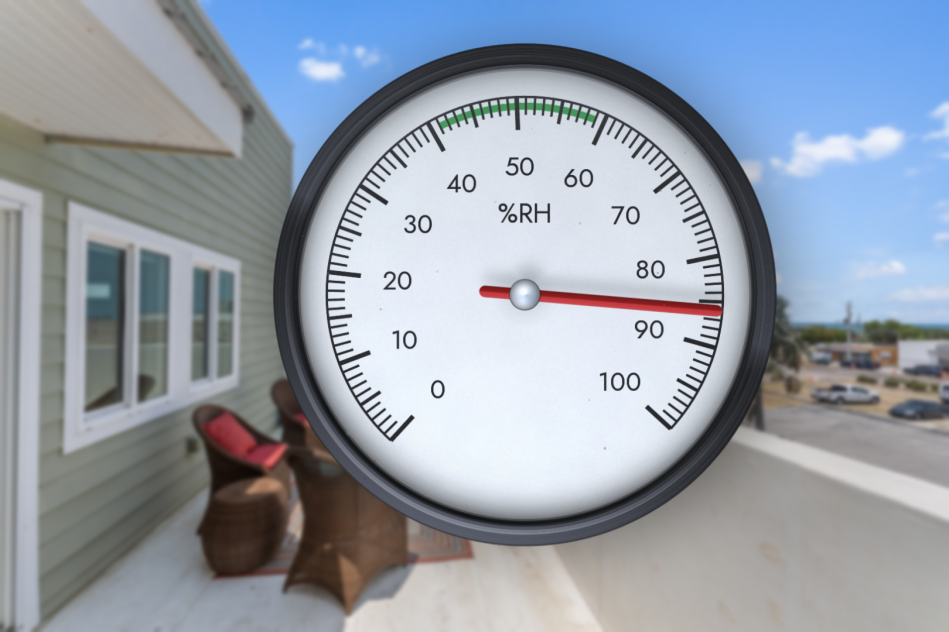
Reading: 86 %
